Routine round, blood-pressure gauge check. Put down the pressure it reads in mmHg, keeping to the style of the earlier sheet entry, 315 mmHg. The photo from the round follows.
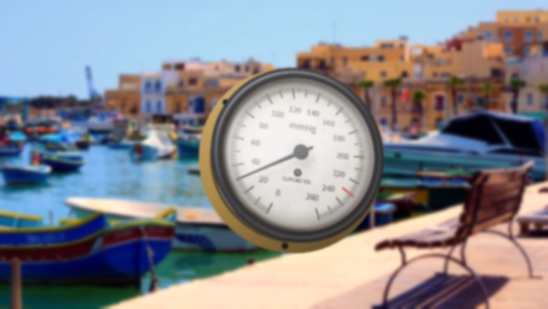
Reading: 30 mmHg
